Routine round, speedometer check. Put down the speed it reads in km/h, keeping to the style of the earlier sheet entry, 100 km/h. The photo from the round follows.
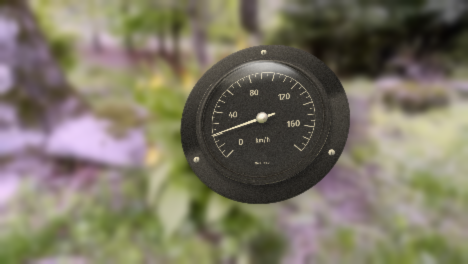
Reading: 20 km/h
